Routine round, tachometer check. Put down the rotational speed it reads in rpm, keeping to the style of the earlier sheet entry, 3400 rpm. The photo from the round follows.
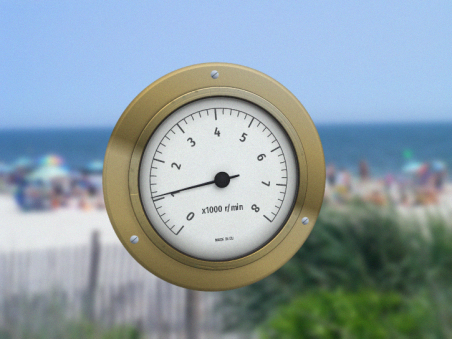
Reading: 1100 rpm
